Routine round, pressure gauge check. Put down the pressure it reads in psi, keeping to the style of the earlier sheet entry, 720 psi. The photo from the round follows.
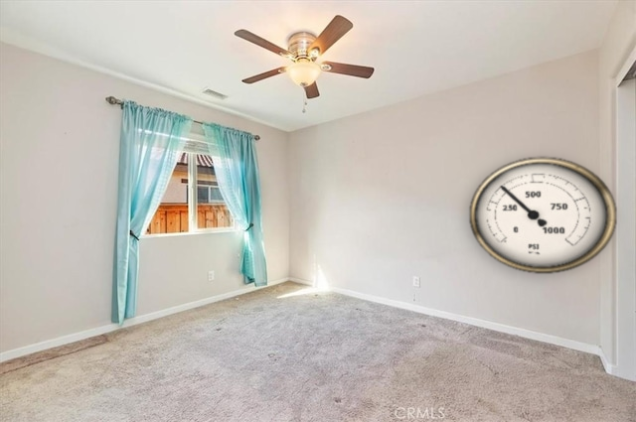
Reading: 350 psi
